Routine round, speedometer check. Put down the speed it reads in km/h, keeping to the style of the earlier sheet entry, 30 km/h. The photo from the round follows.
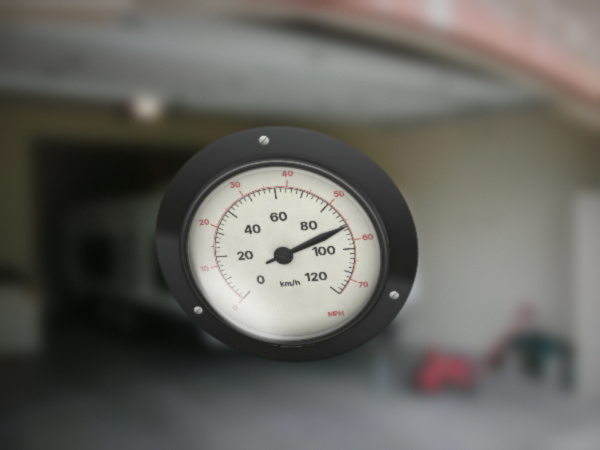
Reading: 90 km/h
